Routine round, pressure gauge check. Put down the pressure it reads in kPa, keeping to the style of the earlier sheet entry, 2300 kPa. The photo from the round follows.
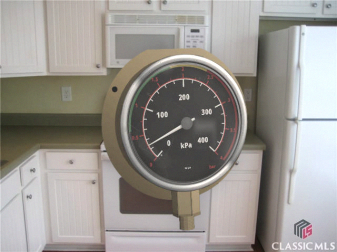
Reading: 30 kPa
